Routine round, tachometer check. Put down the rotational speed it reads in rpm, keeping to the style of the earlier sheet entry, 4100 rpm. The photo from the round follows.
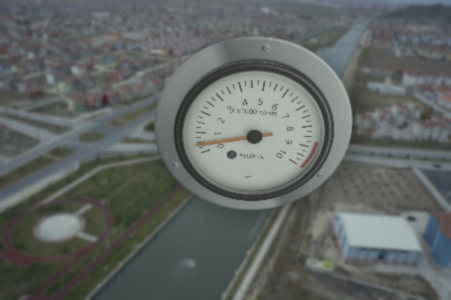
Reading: 500 rpm
